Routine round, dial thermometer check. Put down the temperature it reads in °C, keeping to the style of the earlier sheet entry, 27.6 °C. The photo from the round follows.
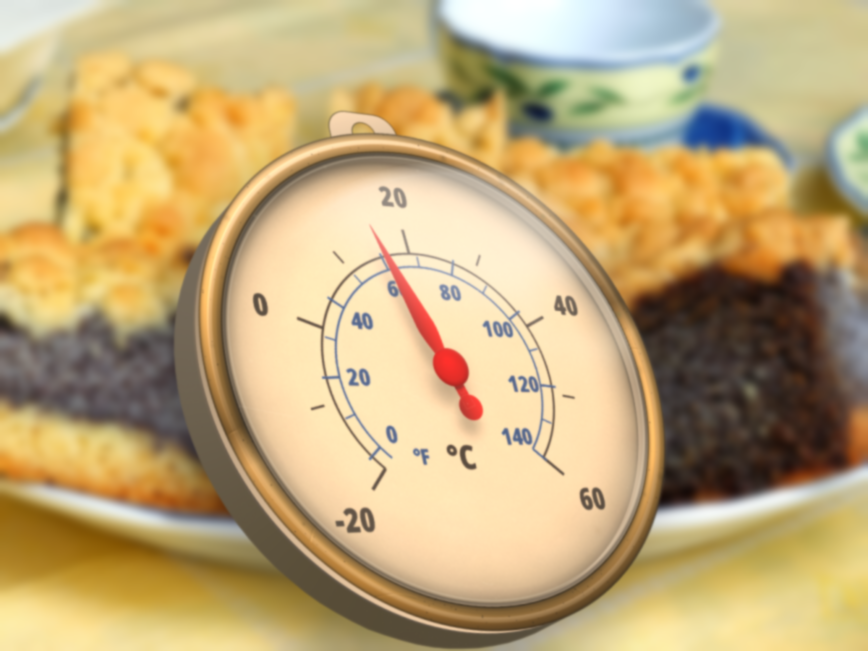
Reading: 15 °C
